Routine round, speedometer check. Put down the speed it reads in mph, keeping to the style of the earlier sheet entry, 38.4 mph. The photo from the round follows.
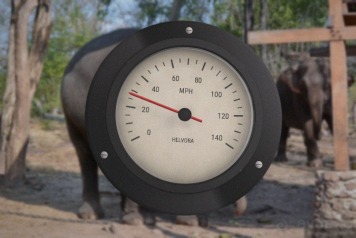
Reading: 27.5 mph
